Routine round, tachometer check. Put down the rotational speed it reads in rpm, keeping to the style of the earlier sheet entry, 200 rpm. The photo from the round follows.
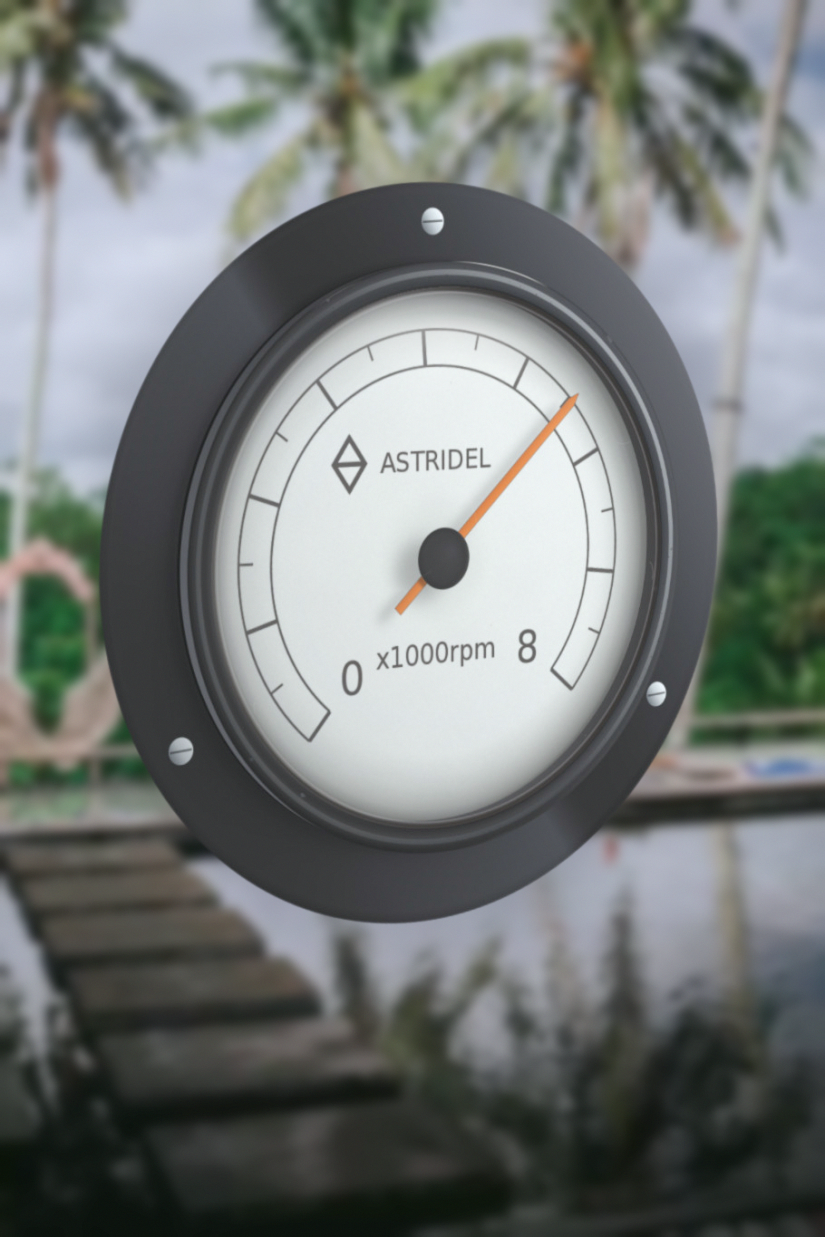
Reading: 5500 rpm
